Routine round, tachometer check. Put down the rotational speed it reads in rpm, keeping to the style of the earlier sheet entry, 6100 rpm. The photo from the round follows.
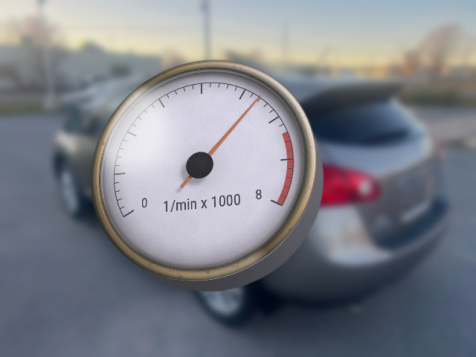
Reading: 5400 rpm
